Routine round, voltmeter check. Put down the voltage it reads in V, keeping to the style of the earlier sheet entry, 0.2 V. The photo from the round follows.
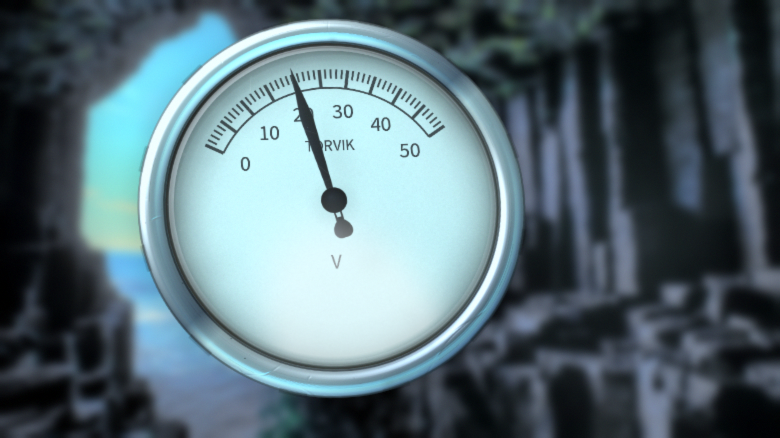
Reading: 20 V
